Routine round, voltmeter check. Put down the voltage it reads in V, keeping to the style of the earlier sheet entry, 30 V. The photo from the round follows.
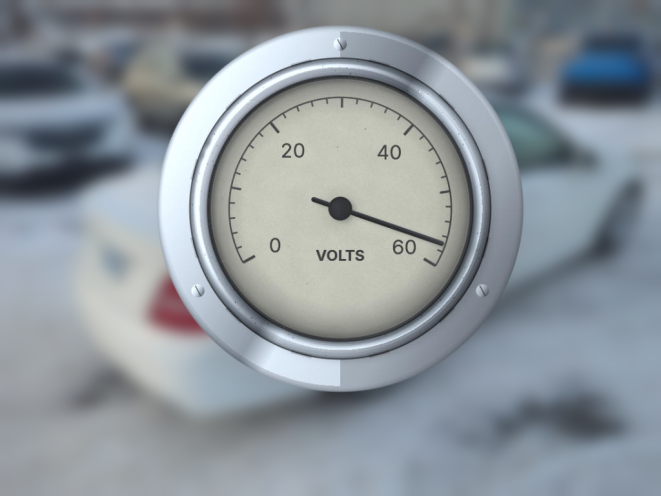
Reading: 57 V
